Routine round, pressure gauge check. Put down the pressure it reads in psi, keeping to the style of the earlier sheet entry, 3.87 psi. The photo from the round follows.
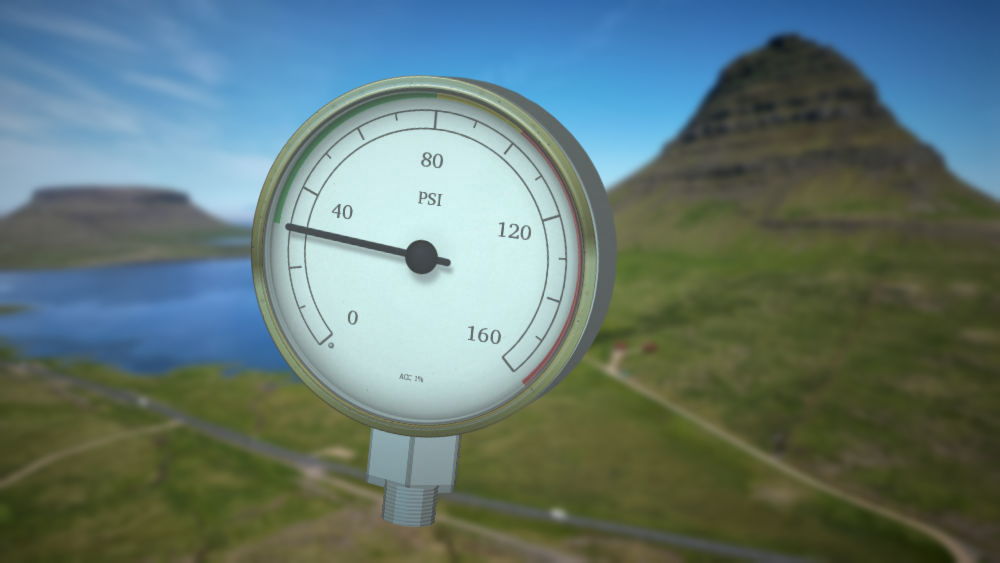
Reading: 30 psi
